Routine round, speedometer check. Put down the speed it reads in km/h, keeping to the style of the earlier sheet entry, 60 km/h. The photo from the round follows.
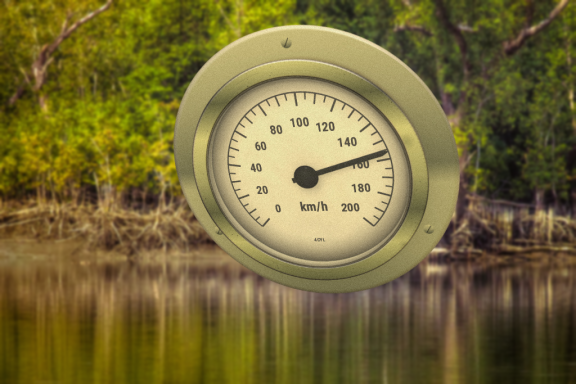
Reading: 155 km/h
